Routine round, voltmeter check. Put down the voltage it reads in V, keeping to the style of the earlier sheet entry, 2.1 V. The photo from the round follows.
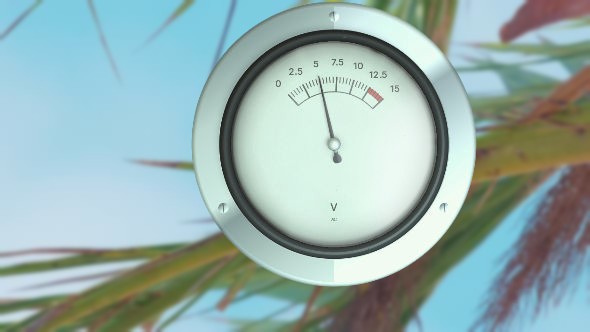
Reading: 5 V
